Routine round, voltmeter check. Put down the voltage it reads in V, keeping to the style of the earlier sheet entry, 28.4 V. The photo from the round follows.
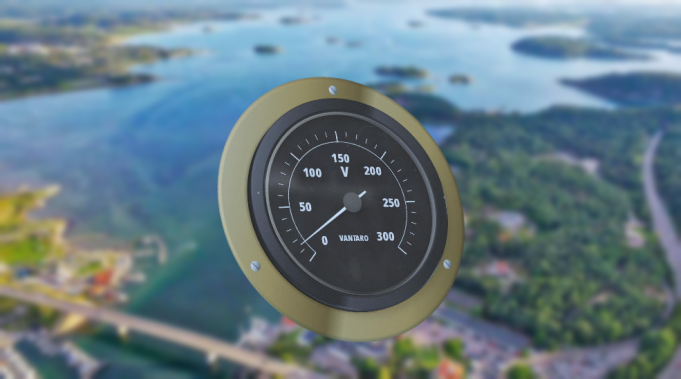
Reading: 15 V
